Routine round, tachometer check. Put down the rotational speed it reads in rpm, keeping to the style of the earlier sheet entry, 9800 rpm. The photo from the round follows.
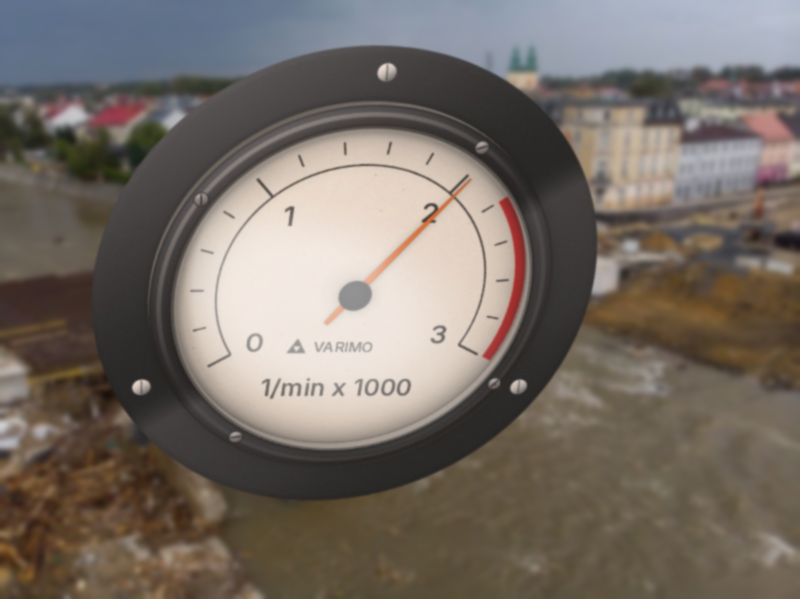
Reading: 2000 rpm
